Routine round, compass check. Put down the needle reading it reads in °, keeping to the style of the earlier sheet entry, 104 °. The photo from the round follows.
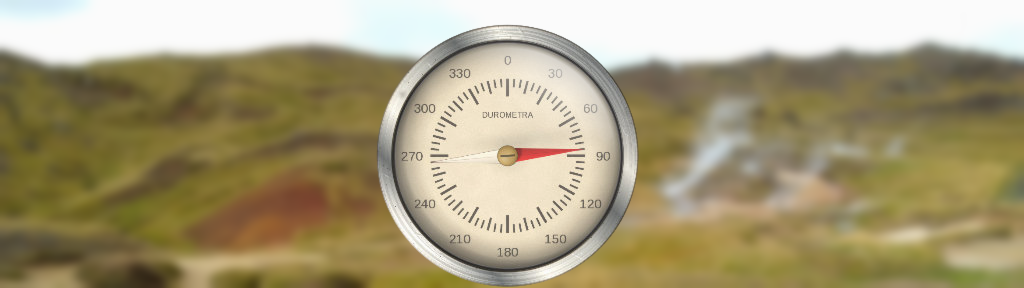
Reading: 85 °
